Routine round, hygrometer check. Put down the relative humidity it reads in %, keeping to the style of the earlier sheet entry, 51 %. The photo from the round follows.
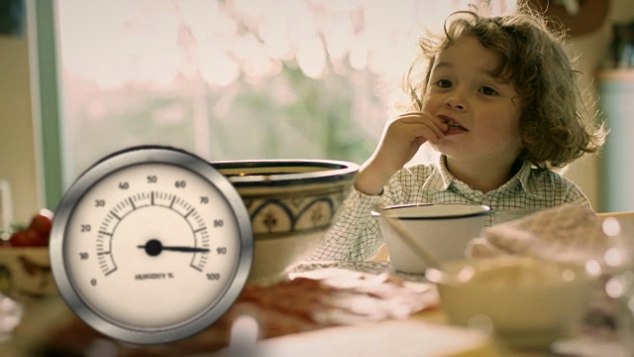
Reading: 90 %
